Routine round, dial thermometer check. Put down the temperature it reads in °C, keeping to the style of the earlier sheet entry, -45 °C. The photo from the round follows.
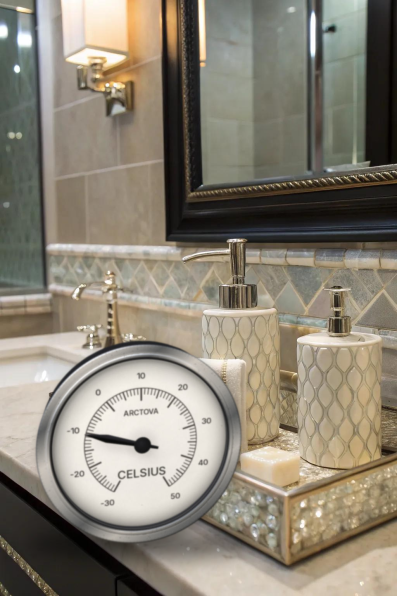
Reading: -10 °C
